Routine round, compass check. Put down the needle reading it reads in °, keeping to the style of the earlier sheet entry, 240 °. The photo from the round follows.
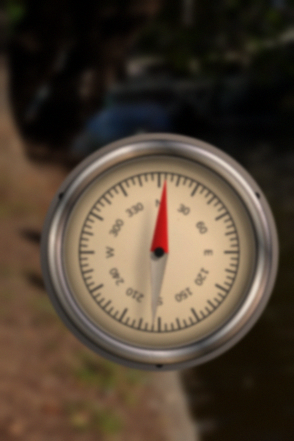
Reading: 5 °
